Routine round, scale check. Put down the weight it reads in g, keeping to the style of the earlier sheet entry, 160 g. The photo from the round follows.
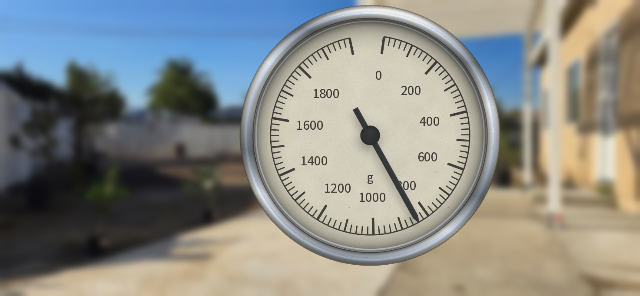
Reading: 840 g
